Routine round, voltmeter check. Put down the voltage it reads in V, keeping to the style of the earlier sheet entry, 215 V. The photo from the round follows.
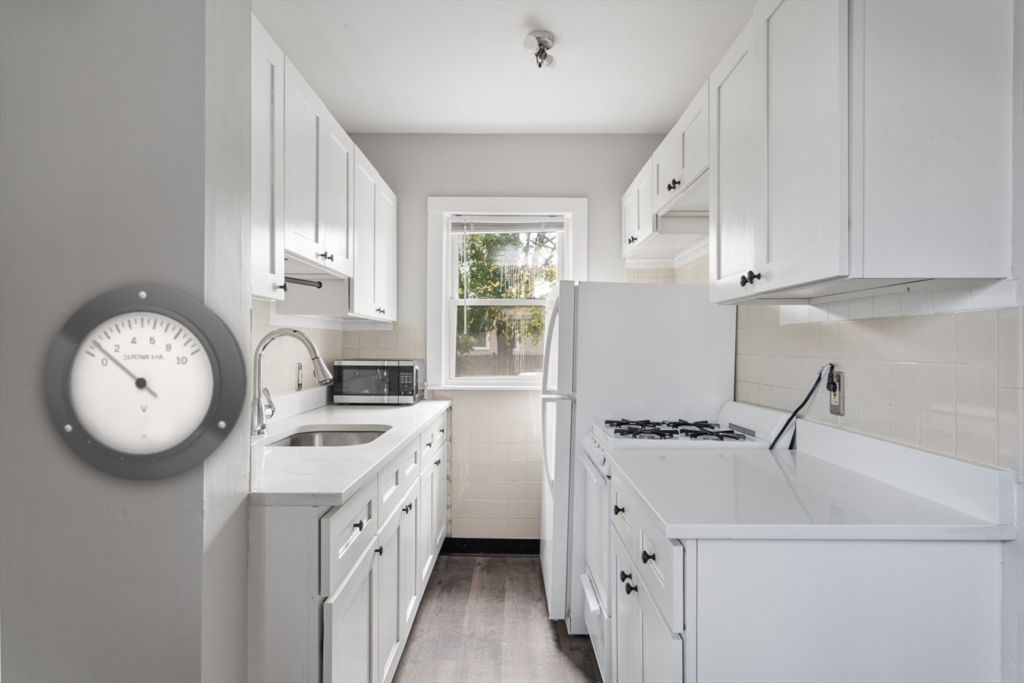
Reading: 1 V
